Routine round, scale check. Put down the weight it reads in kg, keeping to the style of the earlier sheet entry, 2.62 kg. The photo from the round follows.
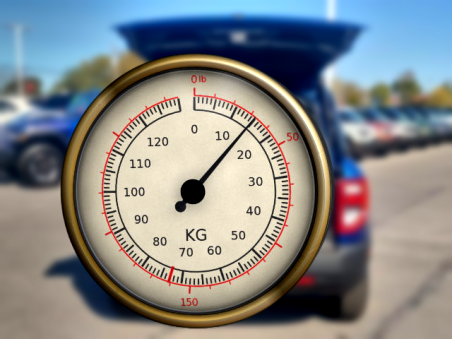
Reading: 15 kg
